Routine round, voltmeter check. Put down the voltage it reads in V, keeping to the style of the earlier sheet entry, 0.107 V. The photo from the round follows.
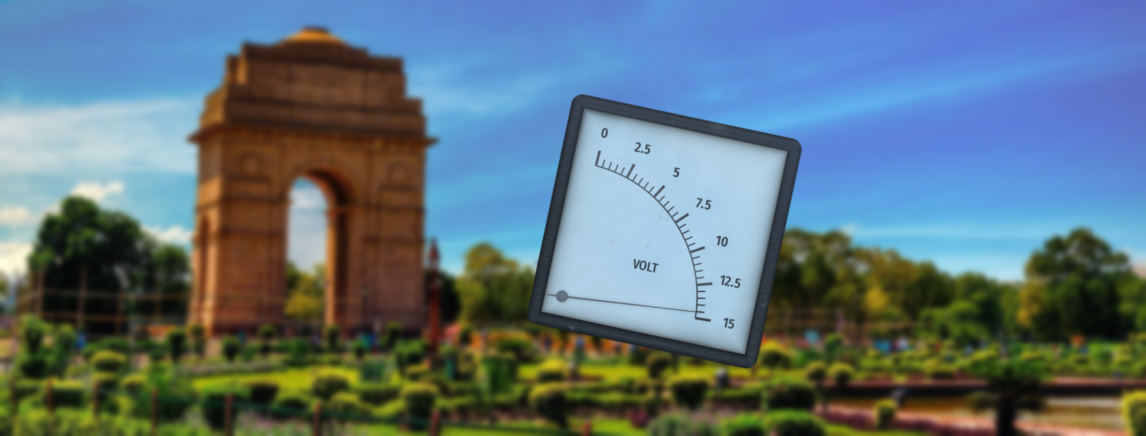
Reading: 14.5 V
